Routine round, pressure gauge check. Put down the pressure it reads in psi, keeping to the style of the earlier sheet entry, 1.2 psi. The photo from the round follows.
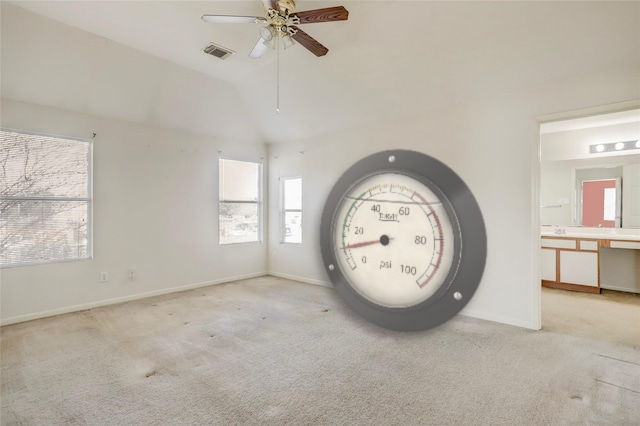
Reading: 10 psi
